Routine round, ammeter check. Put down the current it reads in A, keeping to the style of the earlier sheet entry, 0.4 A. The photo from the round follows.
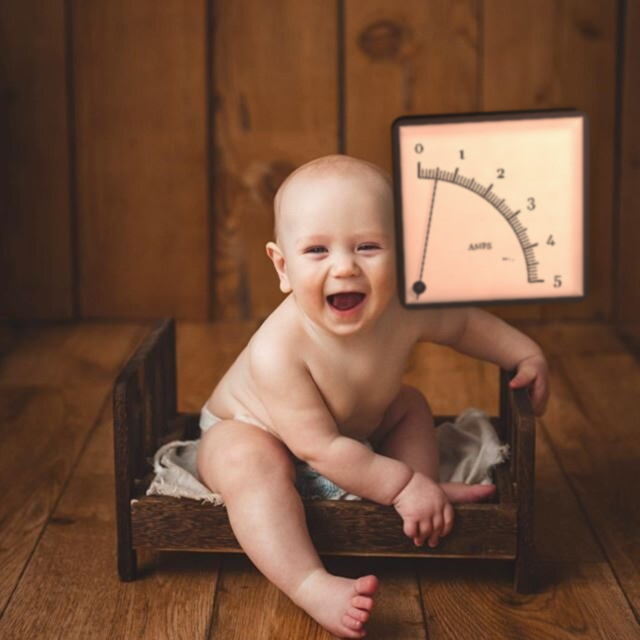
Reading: 0.5 A
